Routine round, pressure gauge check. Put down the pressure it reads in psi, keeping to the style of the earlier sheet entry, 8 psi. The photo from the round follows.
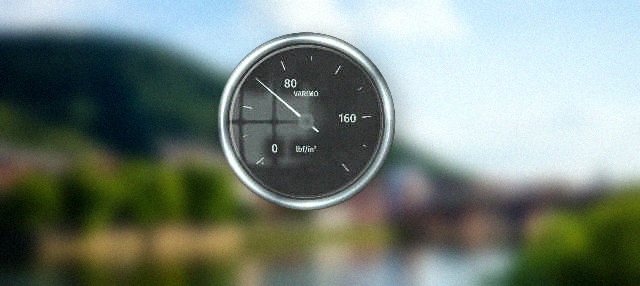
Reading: 60 psi
